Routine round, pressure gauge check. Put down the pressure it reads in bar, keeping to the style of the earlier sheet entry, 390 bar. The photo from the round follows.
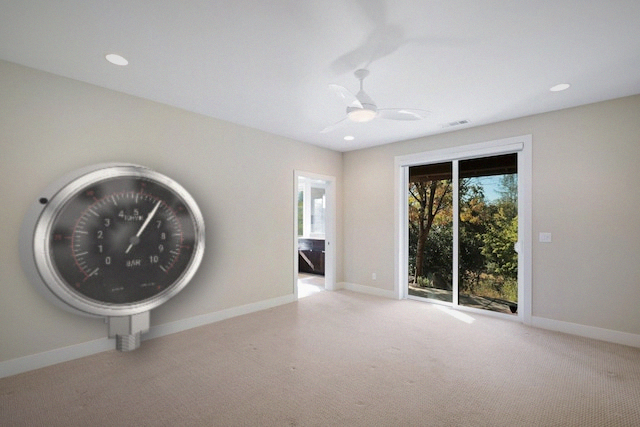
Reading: 6 bar
